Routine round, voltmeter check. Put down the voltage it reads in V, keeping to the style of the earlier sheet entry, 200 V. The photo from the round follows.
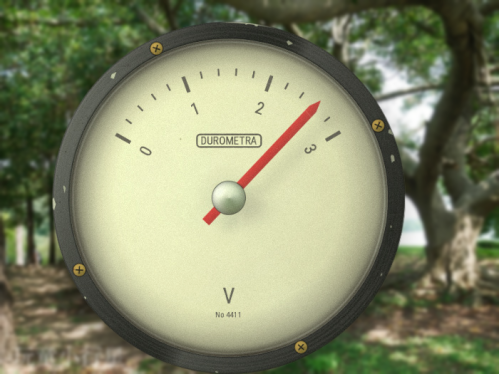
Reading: 2.6 V
